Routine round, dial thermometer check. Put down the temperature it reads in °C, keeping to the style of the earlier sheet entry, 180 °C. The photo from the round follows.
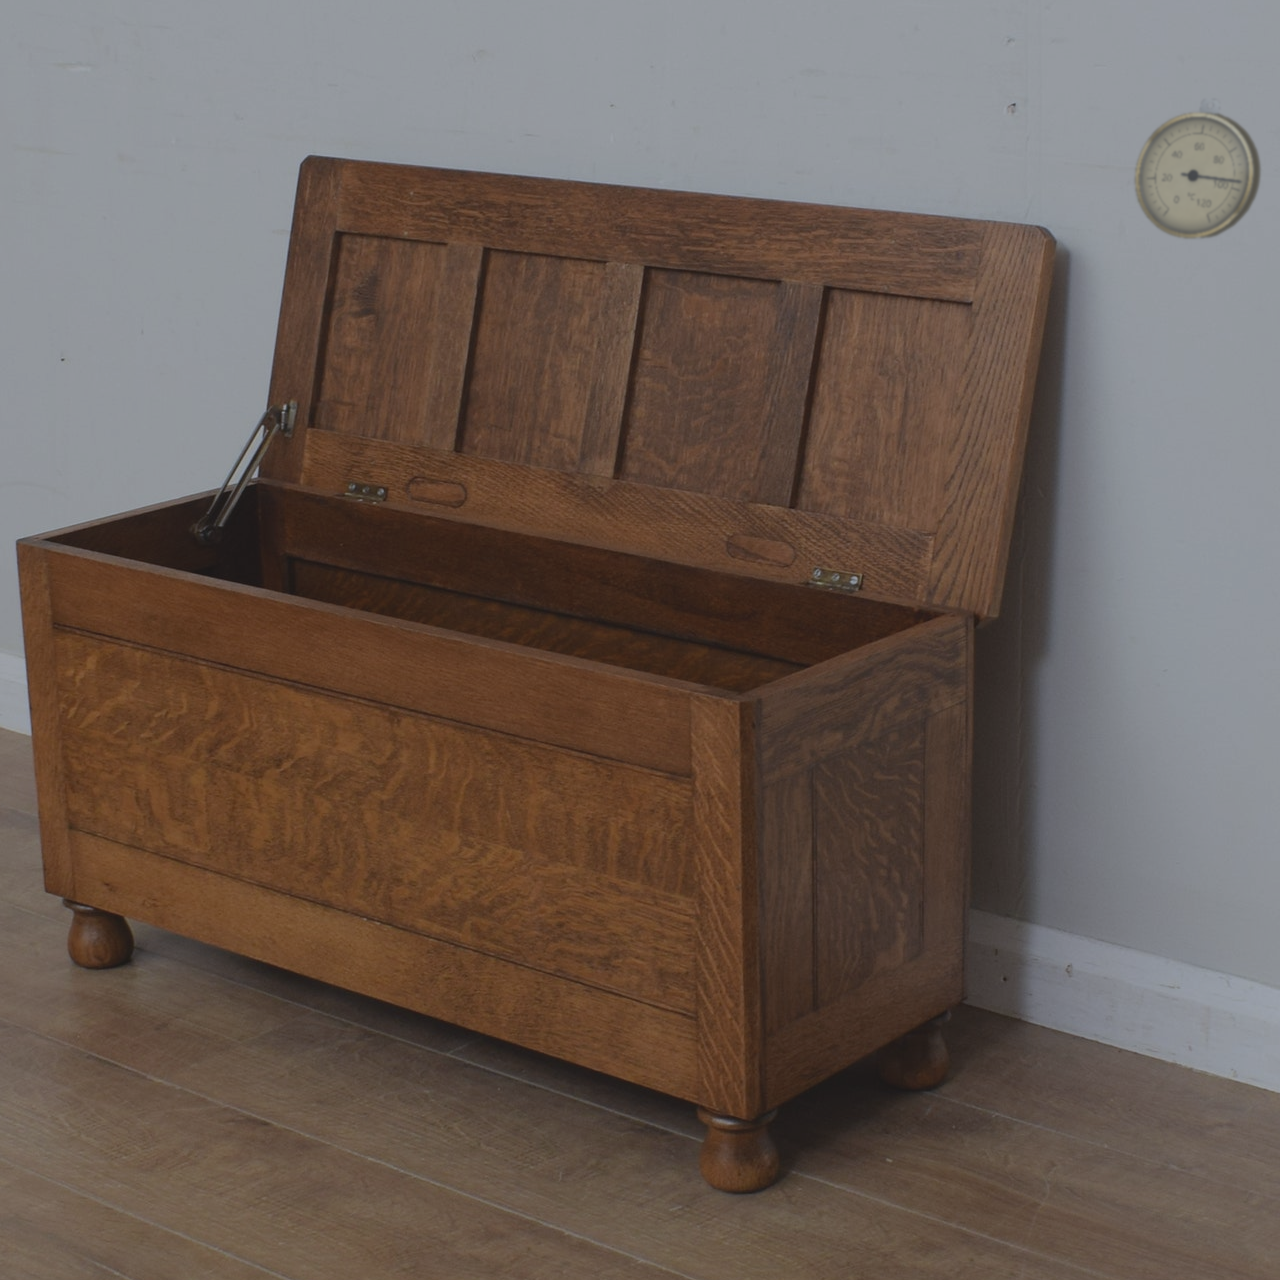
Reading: 96 °C
